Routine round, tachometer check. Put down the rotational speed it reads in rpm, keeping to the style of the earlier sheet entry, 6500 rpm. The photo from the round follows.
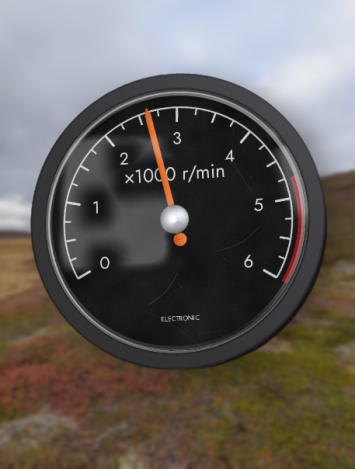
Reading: 2625 rpm
